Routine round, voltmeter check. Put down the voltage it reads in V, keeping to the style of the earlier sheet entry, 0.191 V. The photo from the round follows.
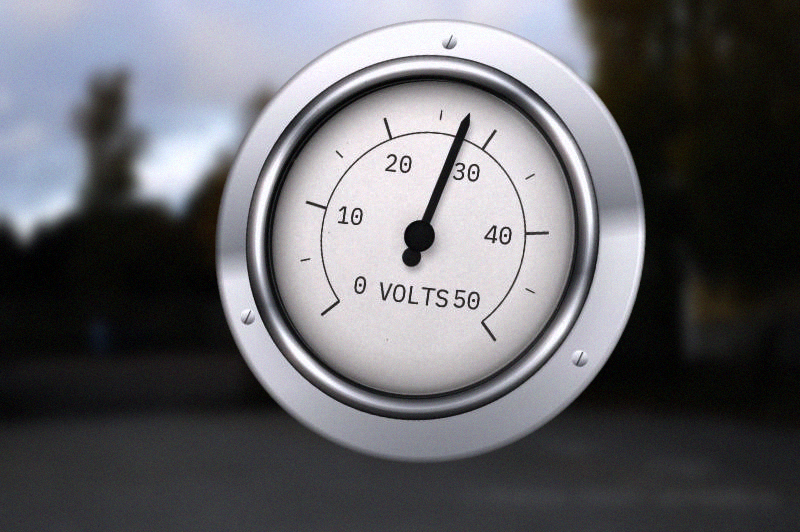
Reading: 27.5 V
